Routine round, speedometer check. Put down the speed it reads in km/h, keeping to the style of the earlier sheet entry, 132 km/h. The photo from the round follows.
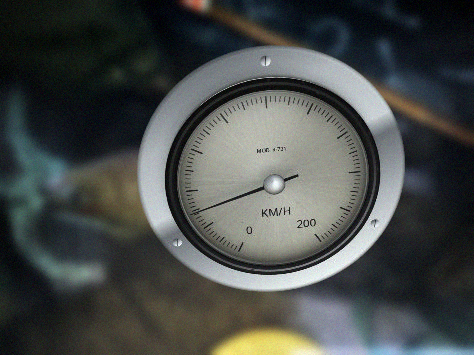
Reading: 30 km/h
